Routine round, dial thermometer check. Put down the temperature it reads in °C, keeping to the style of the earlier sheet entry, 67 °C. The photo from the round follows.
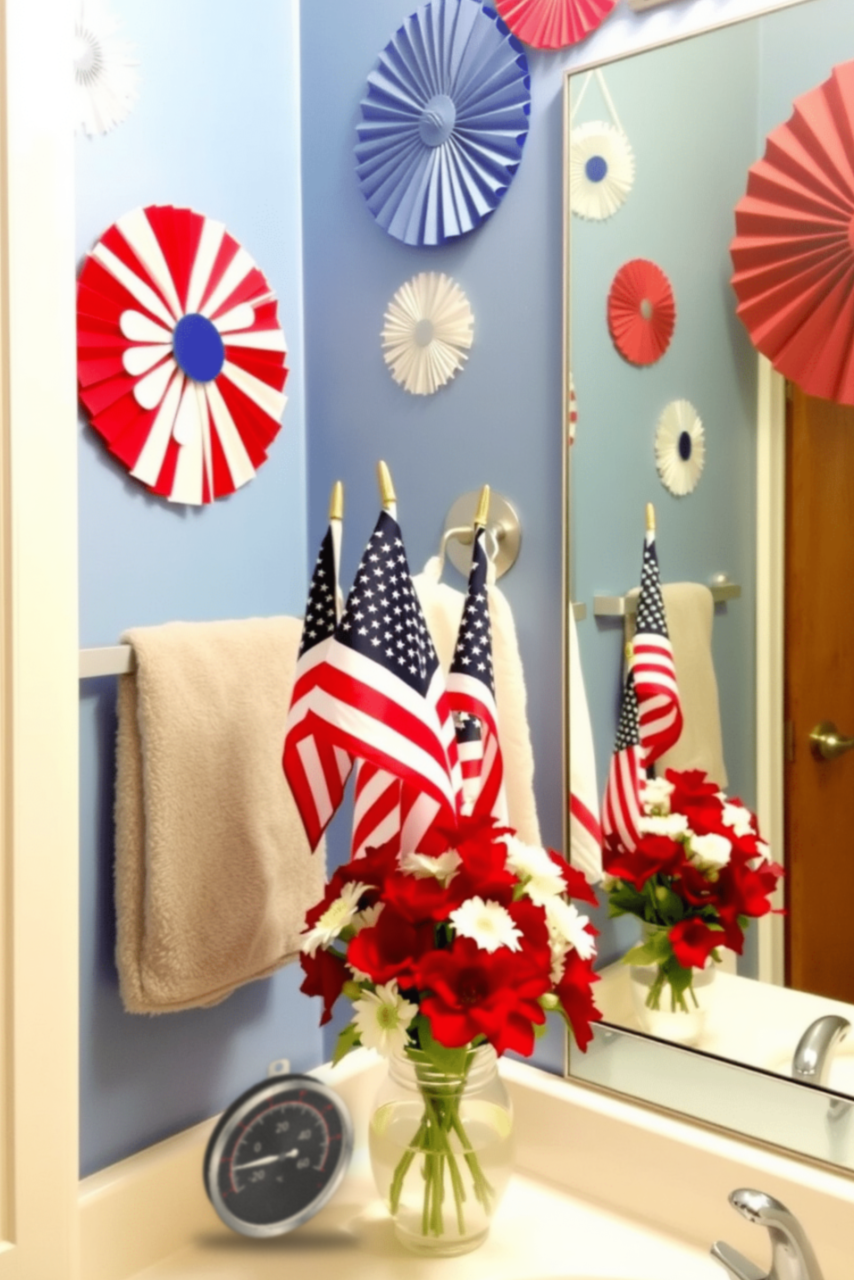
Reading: -10 °C
